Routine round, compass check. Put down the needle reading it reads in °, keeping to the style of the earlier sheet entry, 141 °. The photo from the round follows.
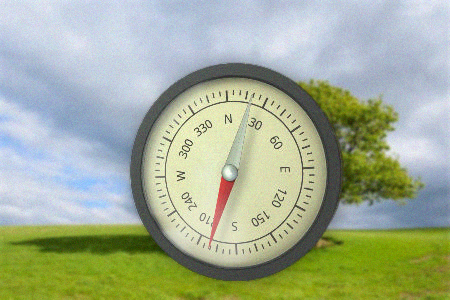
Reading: 200 °
